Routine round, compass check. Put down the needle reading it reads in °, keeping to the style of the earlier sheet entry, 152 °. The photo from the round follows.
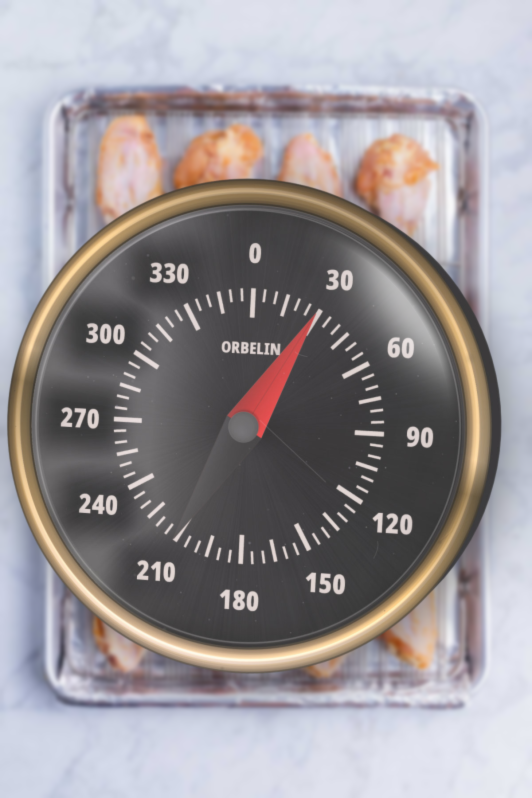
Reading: 30 °
